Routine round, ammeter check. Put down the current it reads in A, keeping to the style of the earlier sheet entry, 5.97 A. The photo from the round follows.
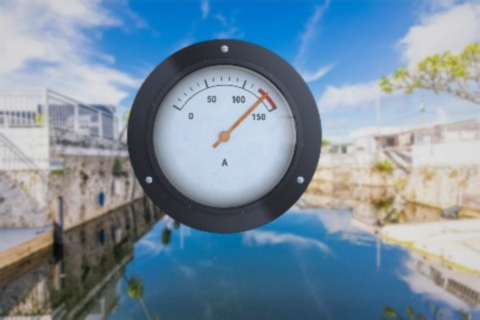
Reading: 130 A
